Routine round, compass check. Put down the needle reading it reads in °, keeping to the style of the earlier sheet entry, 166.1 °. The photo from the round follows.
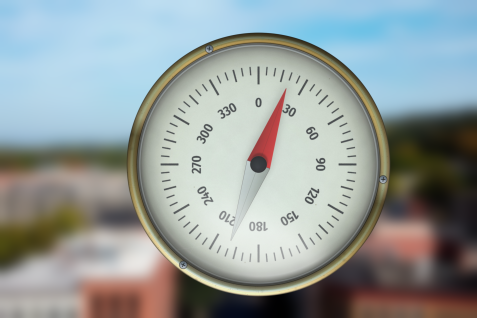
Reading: 20 °
